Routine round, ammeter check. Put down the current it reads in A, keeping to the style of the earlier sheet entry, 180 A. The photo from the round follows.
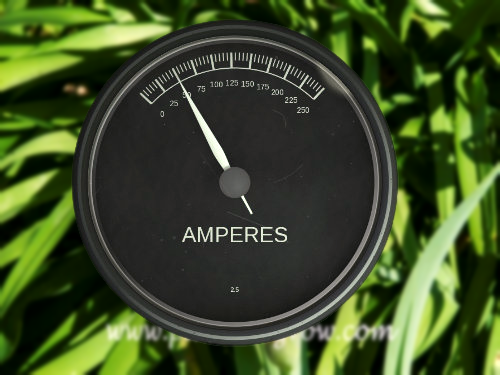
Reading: 50 A
